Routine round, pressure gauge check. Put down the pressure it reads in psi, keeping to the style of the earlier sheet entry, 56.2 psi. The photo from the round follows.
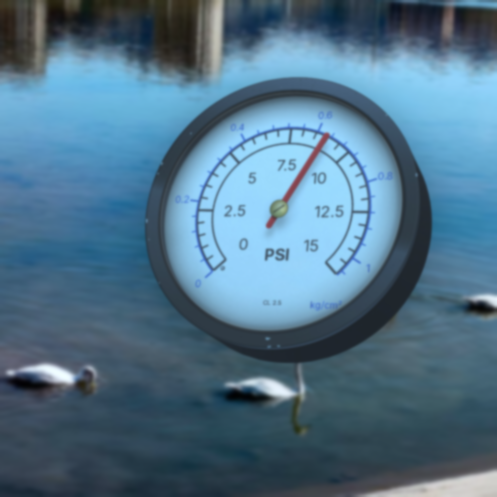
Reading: 9 psi
